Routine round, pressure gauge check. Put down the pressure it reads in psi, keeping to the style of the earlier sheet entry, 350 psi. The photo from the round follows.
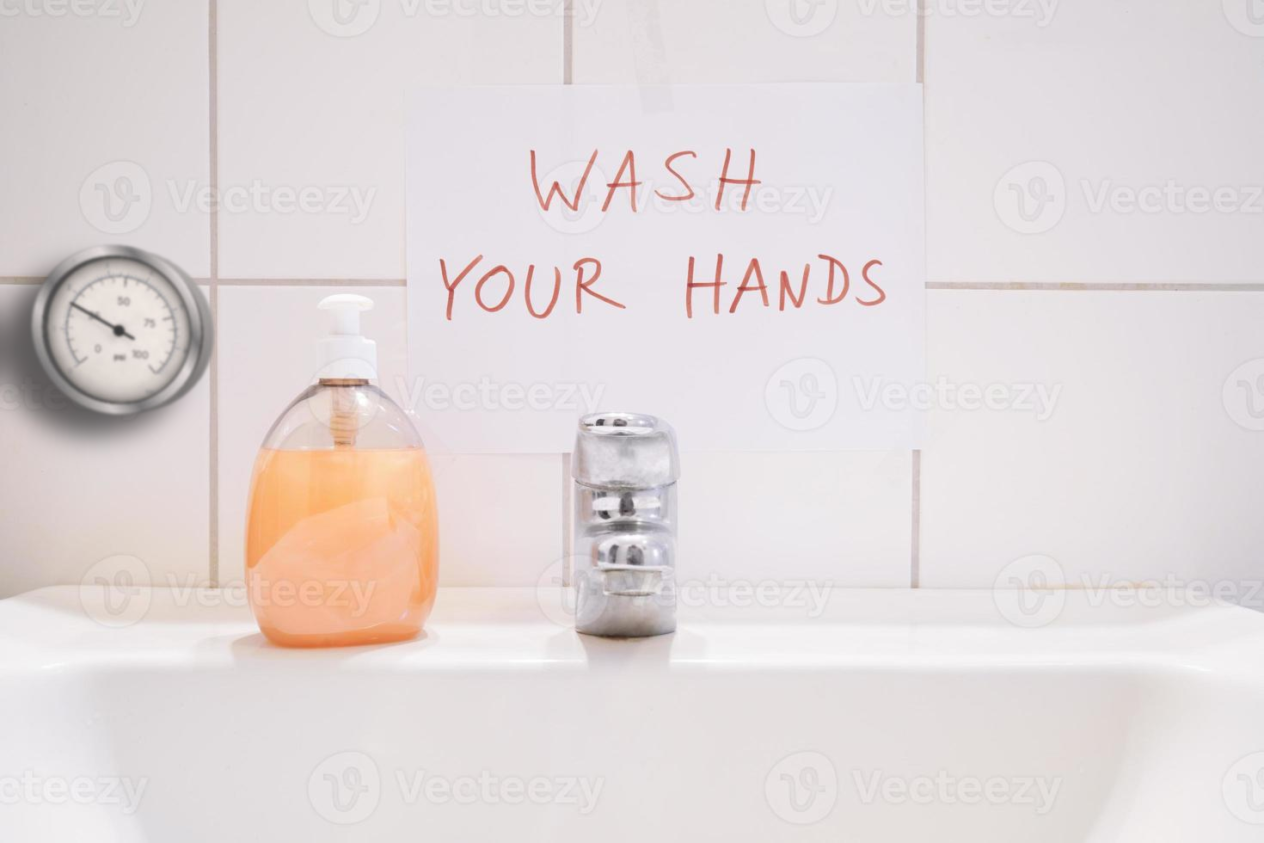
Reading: 25 psi
